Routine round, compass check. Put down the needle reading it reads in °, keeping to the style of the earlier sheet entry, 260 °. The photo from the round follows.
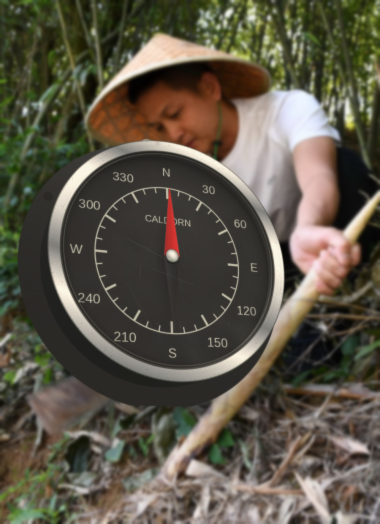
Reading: 0 °
